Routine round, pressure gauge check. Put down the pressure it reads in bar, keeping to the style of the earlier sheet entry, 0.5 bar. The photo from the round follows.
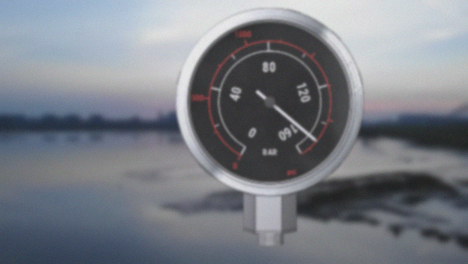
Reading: 150 bar
